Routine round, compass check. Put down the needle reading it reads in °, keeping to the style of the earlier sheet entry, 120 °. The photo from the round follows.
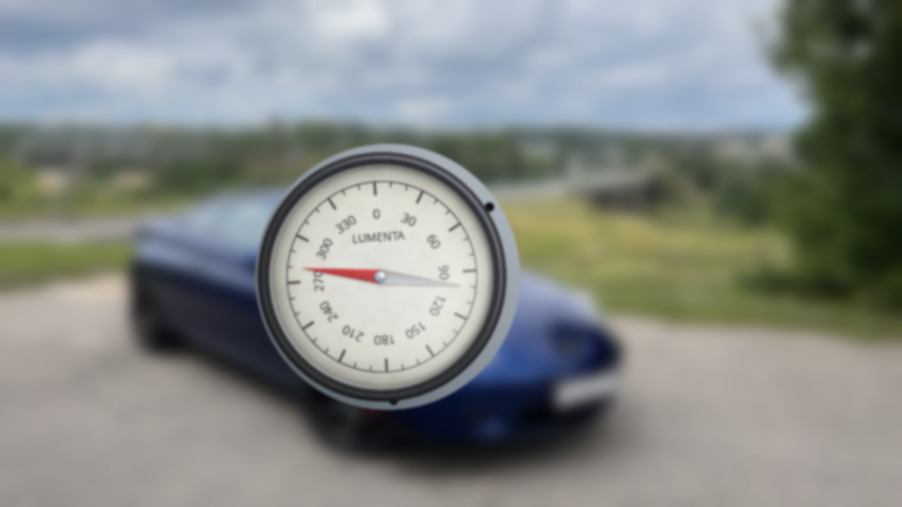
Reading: 280 °
